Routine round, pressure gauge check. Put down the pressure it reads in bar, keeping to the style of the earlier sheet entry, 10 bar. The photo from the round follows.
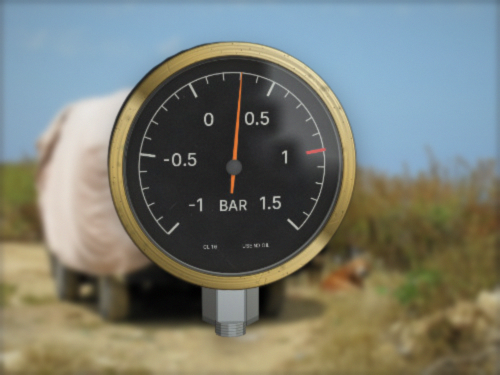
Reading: 0.3 bar
